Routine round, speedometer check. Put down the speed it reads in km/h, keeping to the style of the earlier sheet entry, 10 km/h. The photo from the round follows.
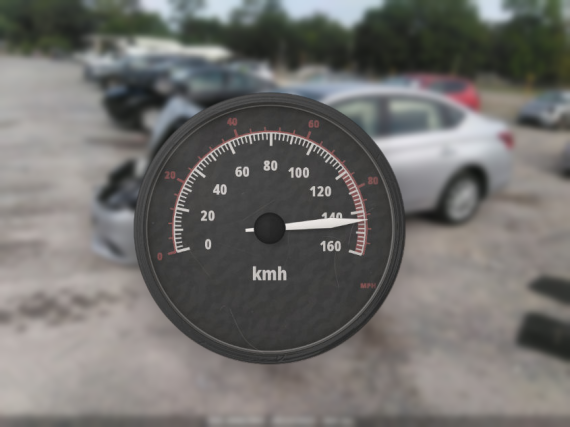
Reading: 144 km/h
